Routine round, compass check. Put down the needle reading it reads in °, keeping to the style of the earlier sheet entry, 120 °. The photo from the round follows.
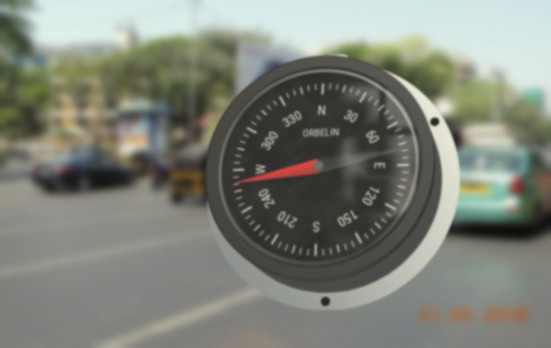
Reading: 260 °
